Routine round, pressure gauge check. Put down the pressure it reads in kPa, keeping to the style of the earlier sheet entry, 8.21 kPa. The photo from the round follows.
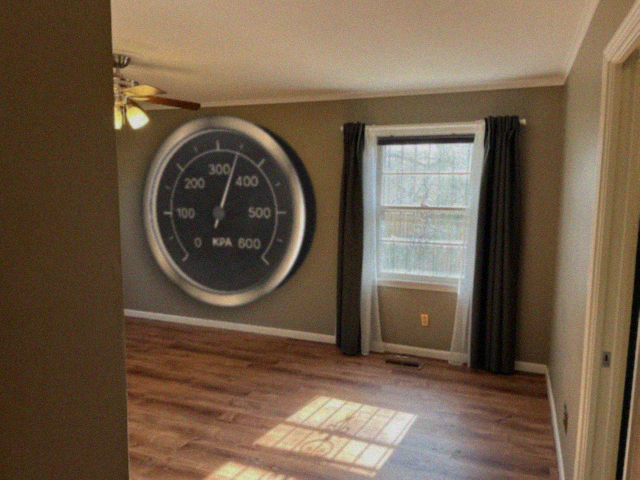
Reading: 350 kPa
